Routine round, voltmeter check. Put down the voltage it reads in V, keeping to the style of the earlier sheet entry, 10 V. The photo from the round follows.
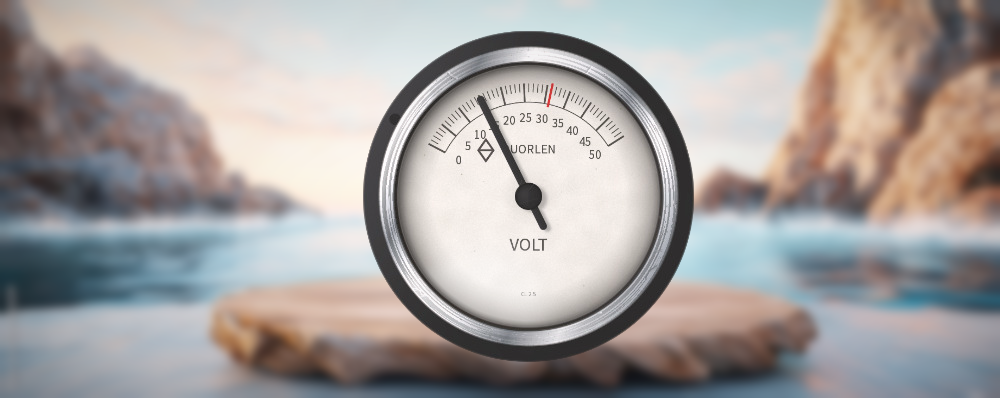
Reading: 15 V
